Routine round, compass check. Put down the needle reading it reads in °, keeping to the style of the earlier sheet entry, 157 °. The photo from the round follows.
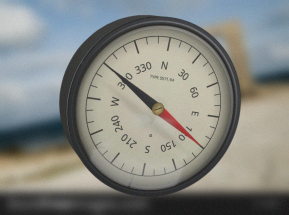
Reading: 120 °
